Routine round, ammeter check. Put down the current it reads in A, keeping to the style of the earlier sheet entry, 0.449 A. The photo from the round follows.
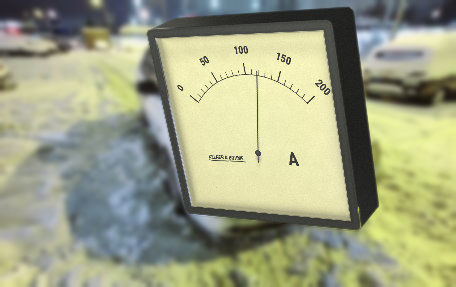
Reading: 120 A
